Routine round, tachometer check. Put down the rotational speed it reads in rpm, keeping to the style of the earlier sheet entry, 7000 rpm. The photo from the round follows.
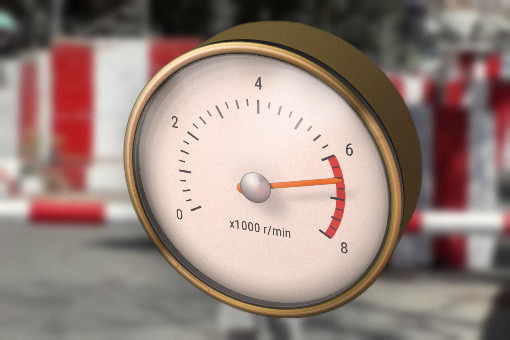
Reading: 6500 rpm
